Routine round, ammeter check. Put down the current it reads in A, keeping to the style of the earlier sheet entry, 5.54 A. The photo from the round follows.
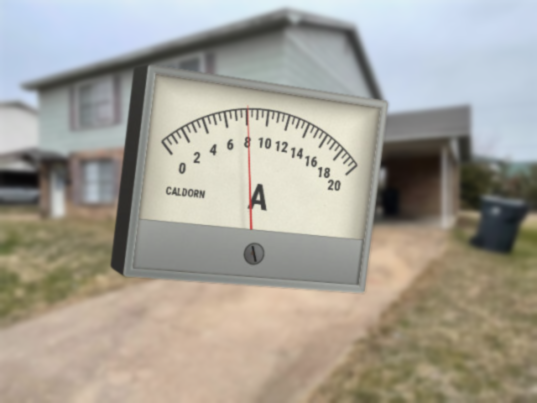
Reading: 8 A
